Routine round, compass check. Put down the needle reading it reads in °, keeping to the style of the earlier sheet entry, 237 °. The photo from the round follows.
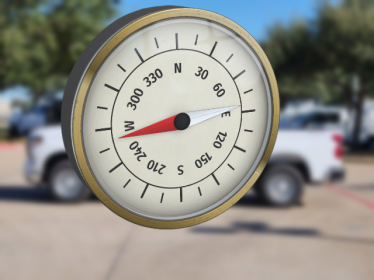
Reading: 262.5 °
